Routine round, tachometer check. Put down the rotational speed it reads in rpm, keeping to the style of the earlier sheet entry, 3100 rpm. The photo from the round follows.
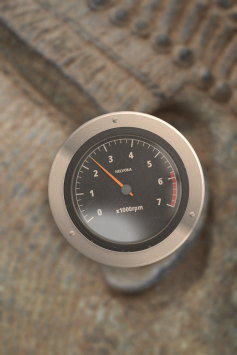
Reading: 2400 rpm
